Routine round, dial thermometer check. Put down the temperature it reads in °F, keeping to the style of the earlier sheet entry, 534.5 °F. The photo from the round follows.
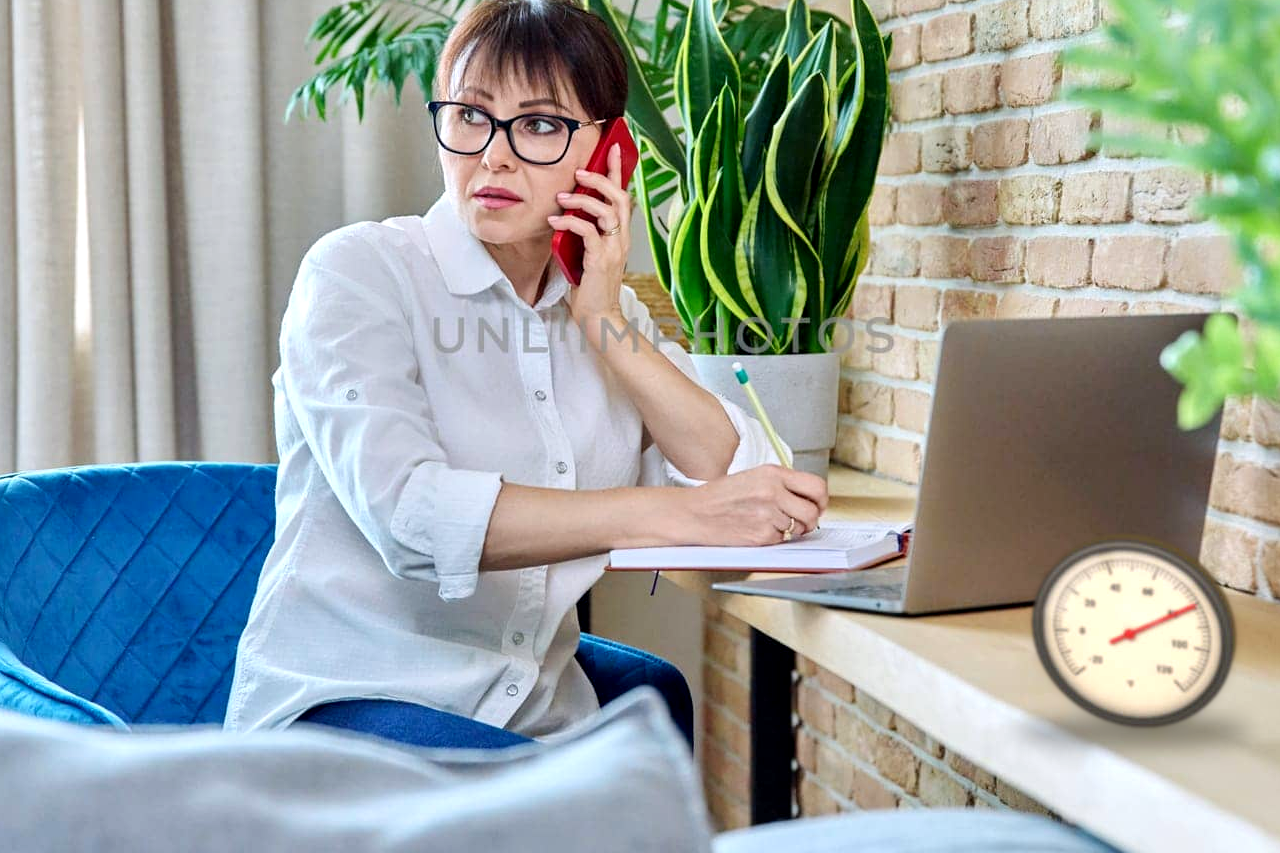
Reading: 80 °F
